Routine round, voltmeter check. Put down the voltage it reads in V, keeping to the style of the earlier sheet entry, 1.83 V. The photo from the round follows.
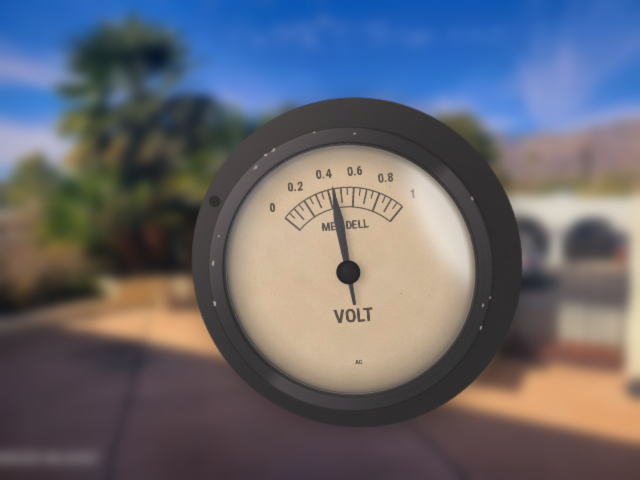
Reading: 0.45 V
